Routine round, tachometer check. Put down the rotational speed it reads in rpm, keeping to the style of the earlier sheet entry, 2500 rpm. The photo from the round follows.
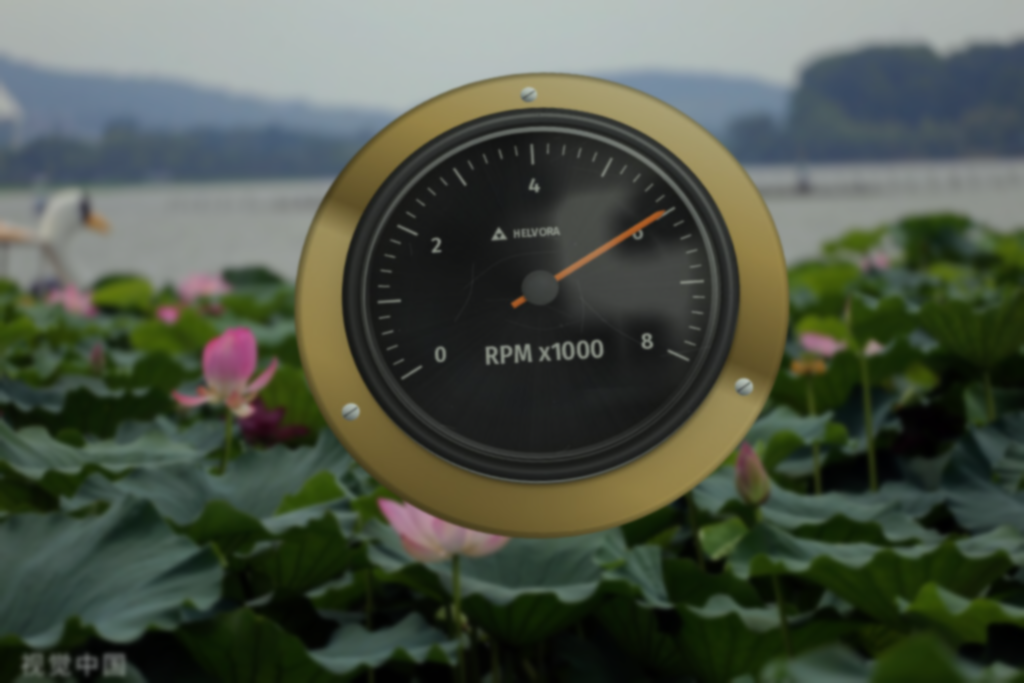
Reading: 6000 rpm
